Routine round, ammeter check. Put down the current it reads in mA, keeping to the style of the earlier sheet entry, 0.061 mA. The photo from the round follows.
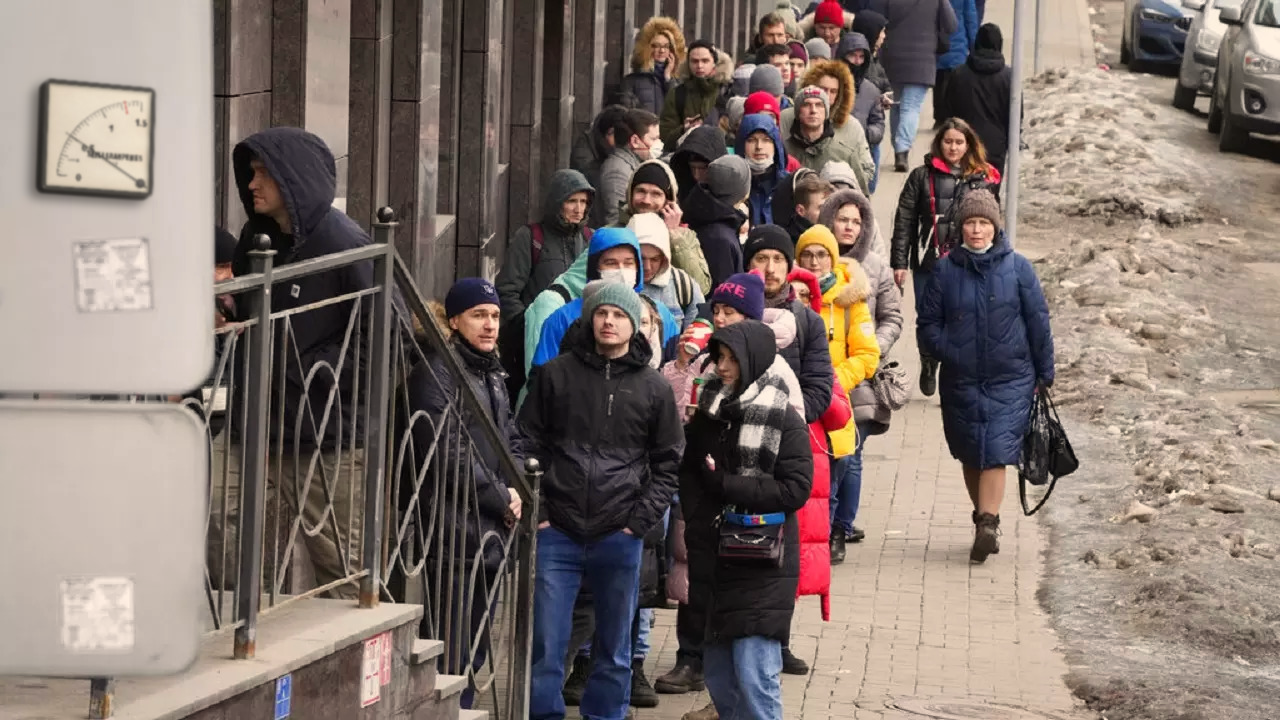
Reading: 0.5 mA
